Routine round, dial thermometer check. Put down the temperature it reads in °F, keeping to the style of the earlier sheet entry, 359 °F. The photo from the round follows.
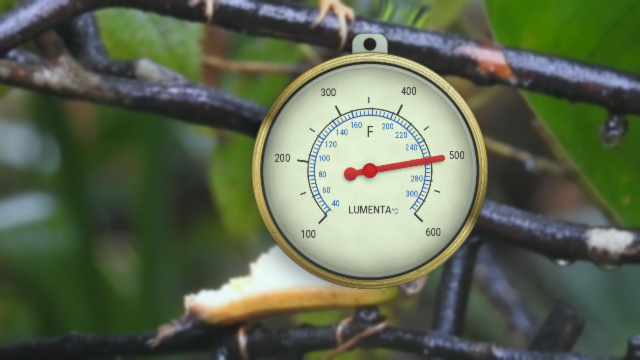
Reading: 500 °F
